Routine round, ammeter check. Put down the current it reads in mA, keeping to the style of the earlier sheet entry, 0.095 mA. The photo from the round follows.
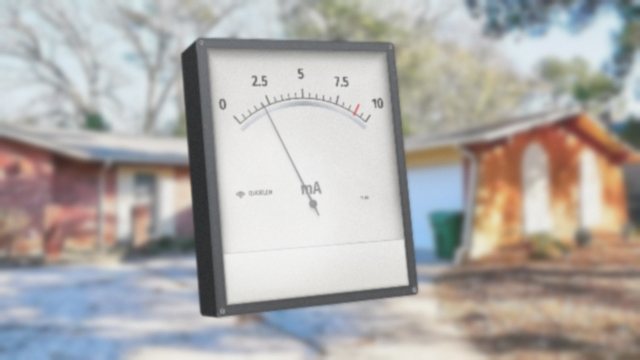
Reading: 2 mA
